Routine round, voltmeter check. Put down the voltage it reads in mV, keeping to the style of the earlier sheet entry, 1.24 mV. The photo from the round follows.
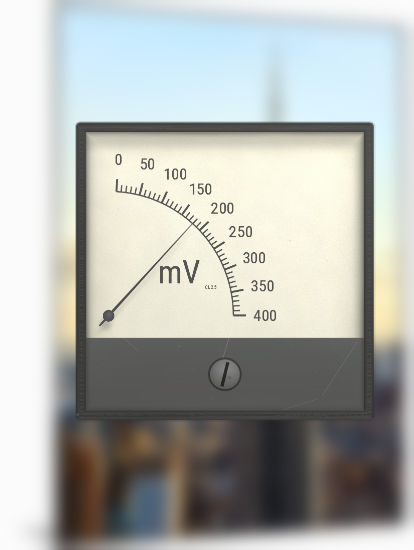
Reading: 180 mV
